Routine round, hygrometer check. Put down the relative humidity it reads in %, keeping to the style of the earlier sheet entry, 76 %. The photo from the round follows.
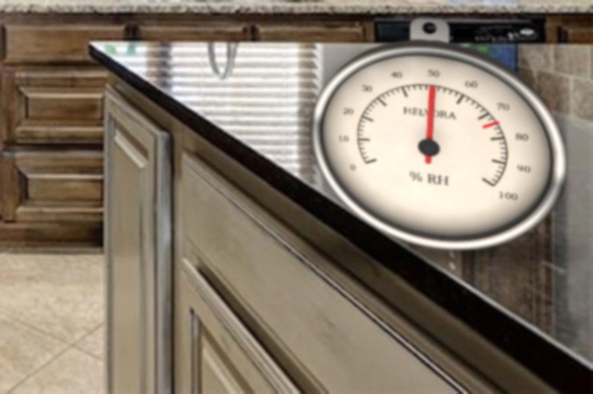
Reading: 50 %
